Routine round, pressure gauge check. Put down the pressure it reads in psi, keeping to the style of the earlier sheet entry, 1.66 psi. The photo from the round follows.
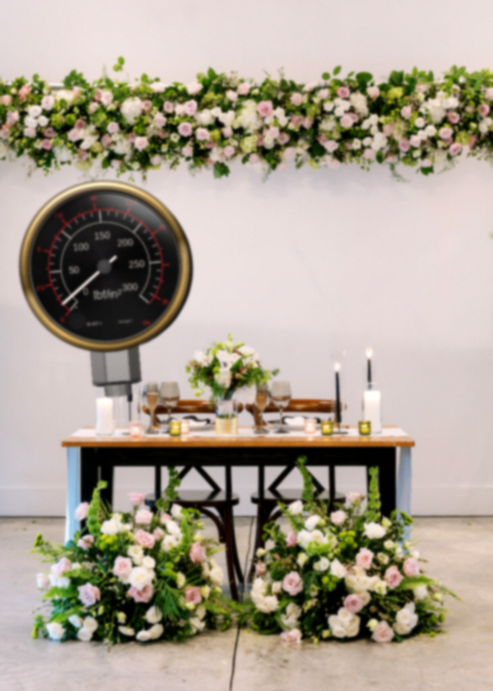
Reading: 10 psi
